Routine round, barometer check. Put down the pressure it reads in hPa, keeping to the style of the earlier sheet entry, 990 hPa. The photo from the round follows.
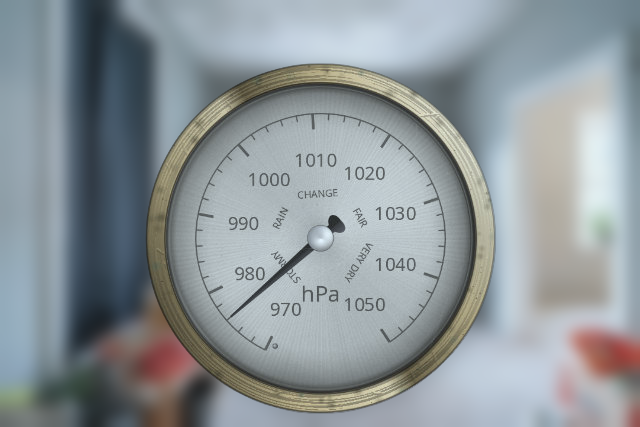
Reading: 976 hPa
